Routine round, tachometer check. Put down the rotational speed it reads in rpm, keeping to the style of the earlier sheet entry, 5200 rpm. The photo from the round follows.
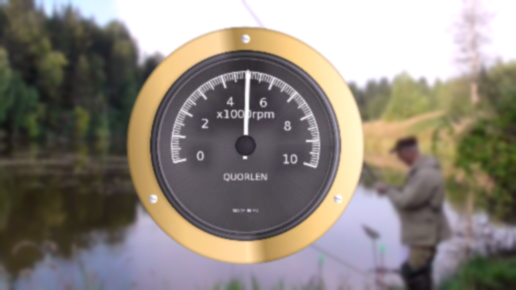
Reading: 5000 rpm
